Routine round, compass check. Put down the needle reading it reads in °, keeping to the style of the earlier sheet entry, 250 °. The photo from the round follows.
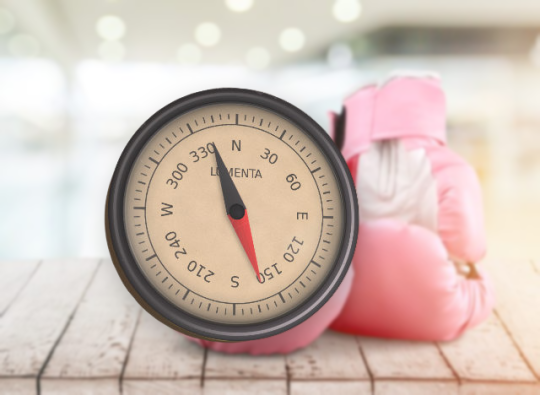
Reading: 160 °
